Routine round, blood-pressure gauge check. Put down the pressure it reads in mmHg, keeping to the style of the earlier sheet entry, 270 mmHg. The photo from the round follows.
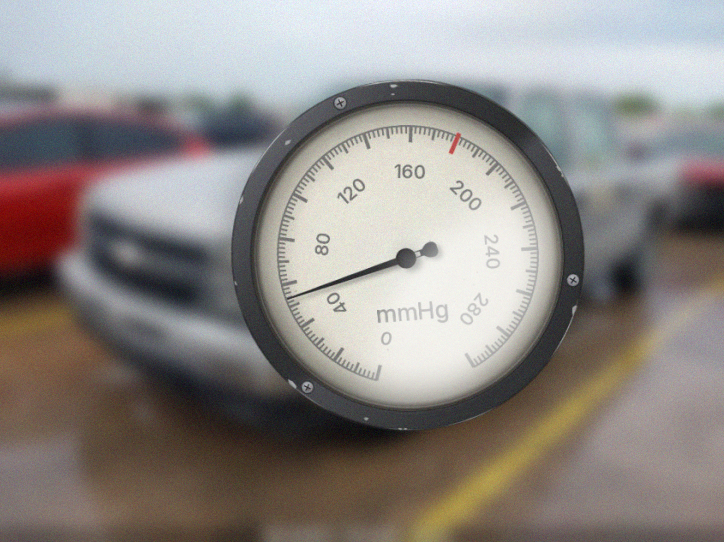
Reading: 54 mmHg
